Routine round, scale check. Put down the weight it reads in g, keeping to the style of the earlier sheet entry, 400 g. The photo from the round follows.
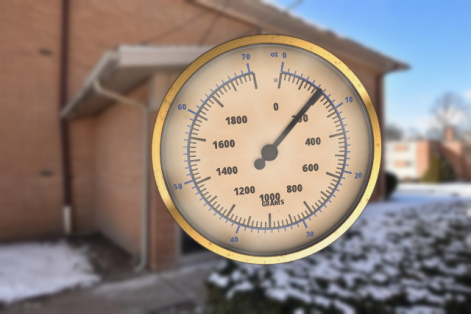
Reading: 180 g
